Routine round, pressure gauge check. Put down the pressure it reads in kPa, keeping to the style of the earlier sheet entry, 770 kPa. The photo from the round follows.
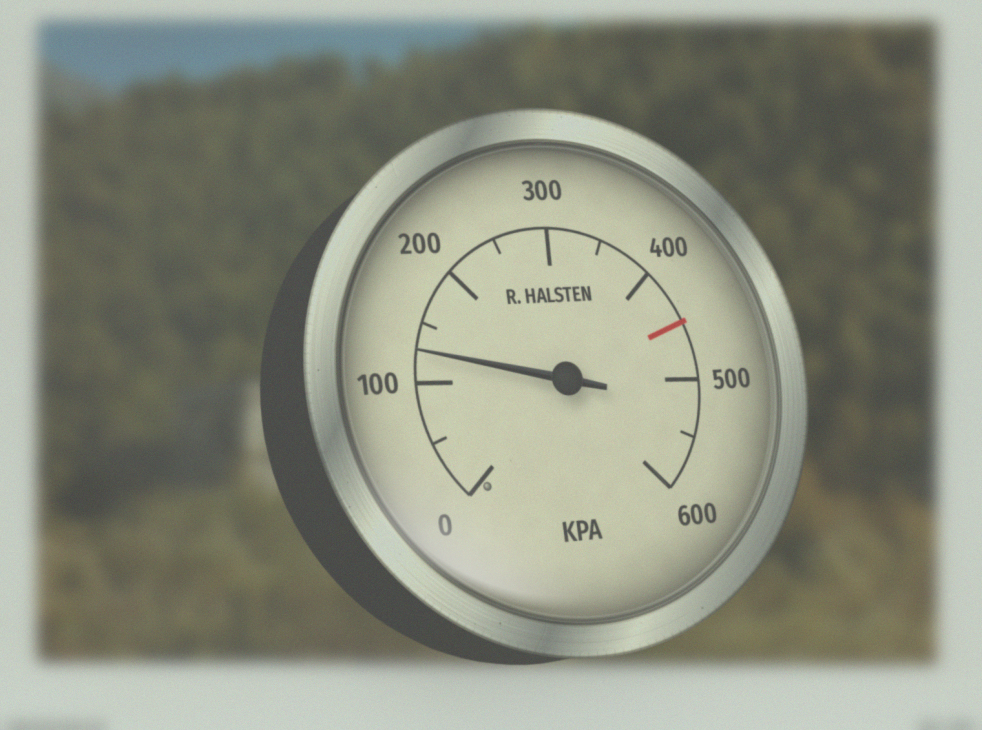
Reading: 125 kPa
